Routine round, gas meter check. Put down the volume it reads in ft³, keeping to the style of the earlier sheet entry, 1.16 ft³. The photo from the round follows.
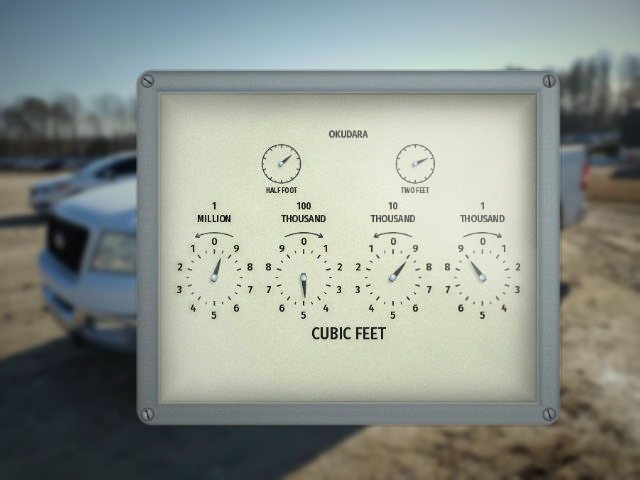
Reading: 948900 ft³
